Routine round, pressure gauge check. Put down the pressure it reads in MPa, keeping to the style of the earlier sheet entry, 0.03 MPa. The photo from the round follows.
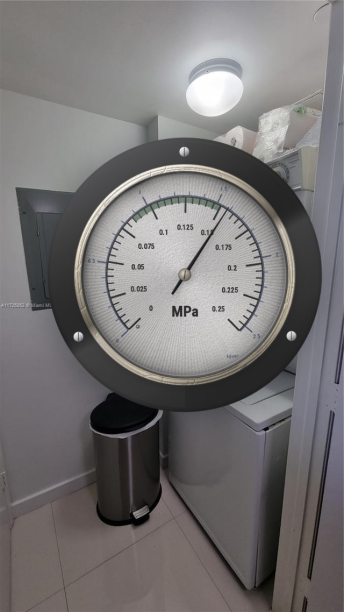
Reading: 0.155 MPa
